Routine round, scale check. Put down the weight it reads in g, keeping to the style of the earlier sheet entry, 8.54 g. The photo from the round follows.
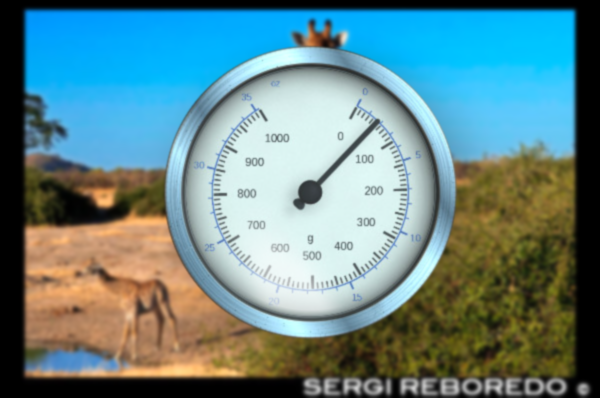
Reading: 50 g
